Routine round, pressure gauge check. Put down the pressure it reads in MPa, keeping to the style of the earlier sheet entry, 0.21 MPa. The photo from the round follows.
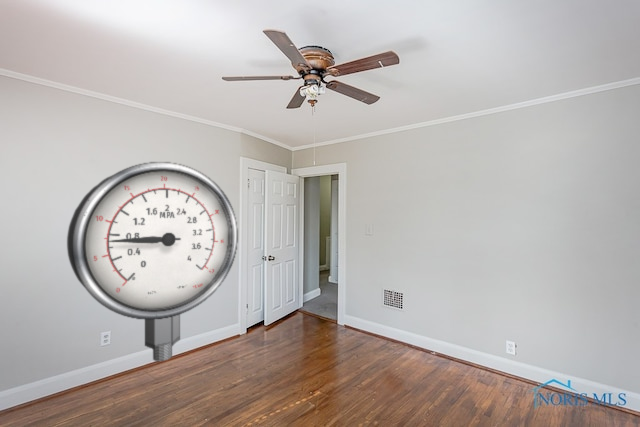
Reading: 0.7 MPa
